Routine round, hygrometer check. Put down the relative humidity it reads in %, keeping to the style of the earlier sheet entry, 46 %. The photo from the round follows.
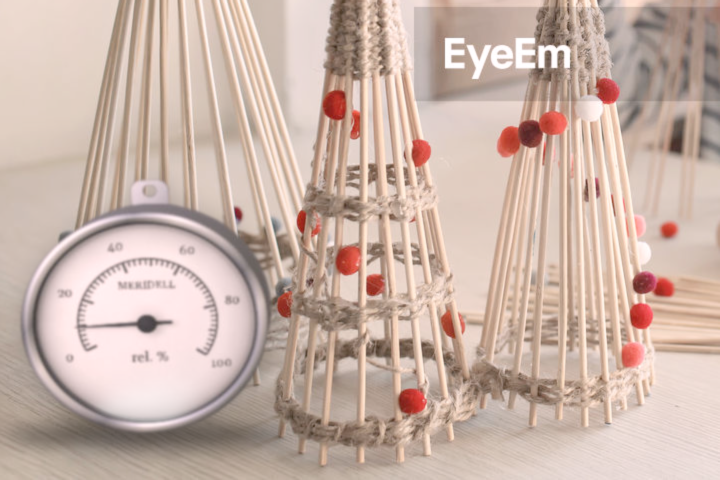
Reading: 10 %
